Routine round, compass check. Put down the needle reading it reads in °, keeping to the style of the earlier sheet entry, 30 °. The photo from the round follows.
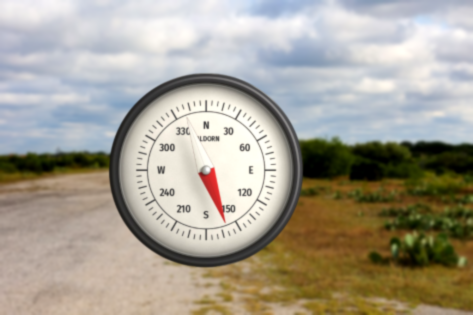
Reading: 160 °
